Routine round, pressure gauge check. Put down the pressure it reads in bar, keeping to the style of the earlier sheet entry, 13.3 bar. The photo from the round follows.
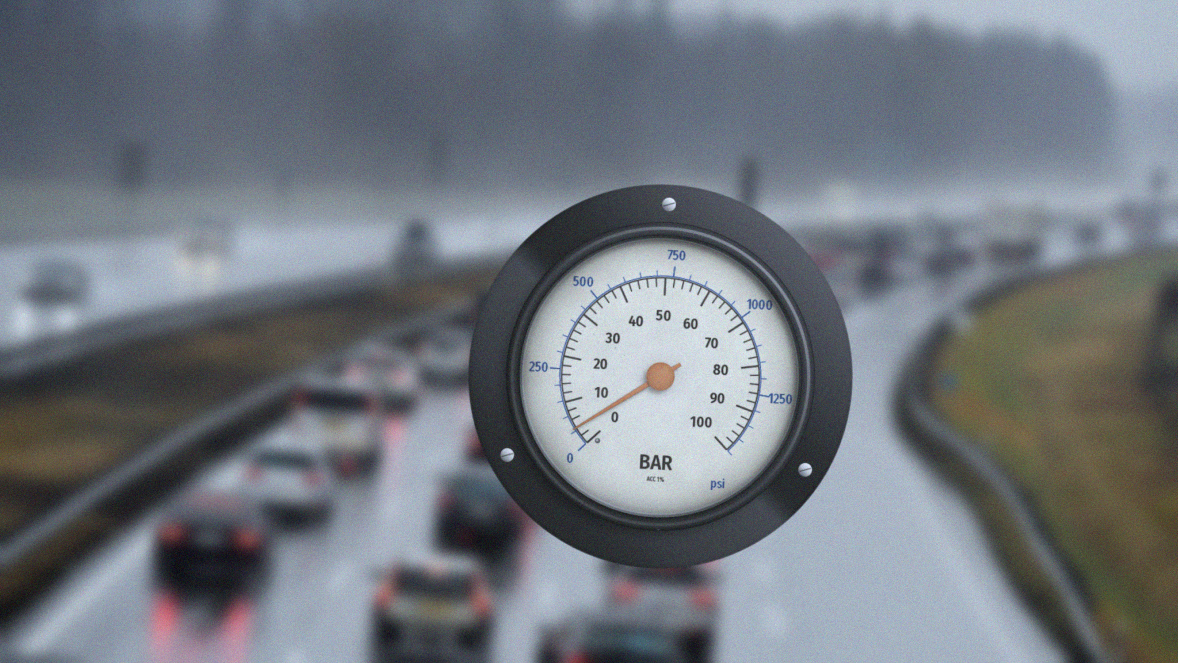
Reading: 4 bar
